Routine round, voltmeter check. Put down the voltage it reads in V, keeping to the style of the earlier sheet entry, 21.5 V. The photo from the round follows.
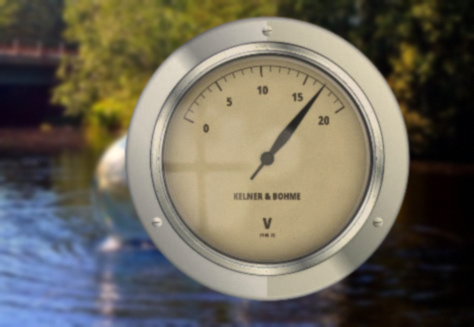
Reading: 17 V
